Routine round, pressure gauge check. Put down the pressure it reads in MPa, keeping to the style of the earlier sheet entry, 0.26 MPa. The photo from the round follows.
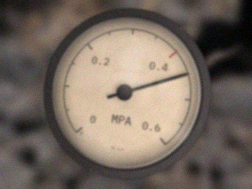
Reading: 0.45 MPa
